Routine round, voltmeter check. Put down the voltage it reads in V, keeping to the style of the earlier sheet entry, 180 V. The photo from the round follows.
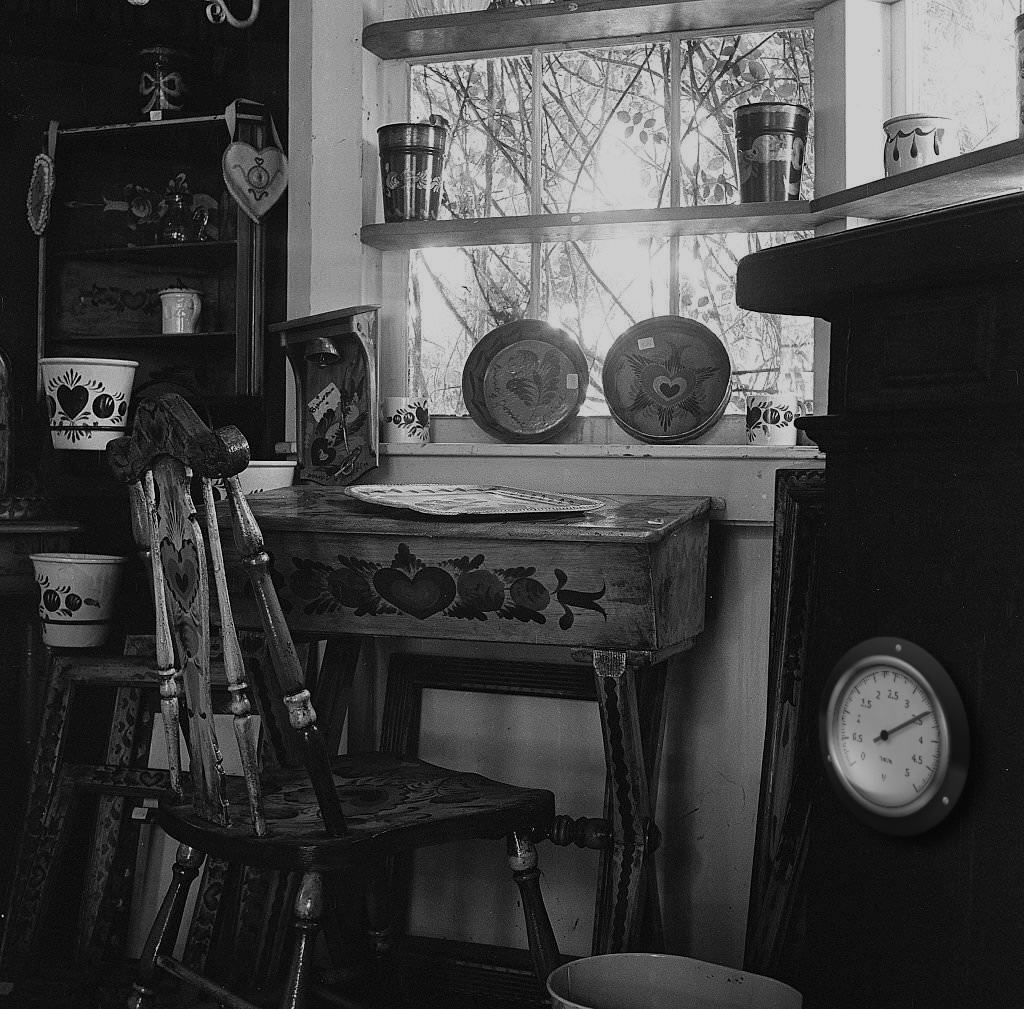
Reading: 3.5 V
